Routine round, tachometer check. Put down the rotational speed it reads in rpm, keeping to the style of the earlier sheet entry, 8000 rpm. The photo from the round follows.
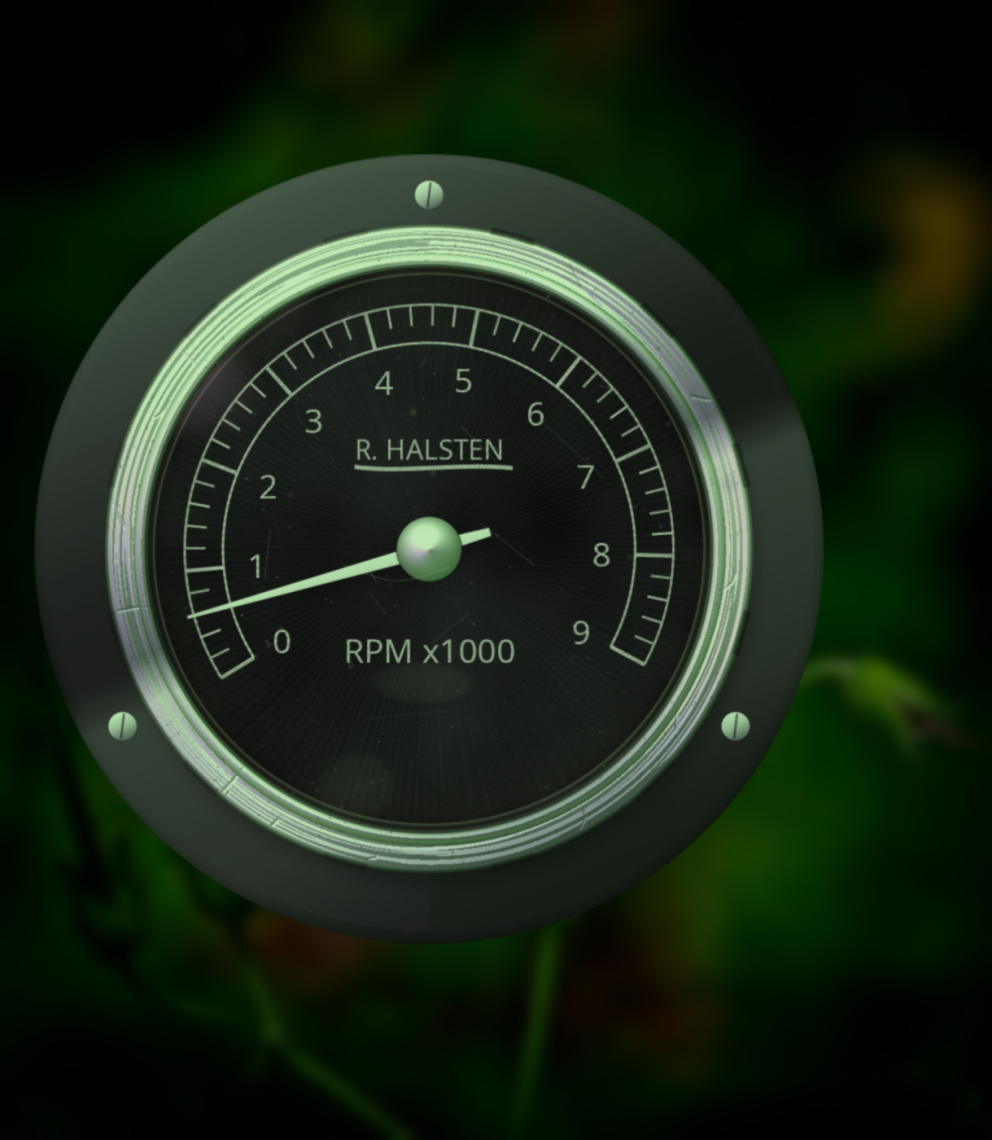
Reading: 600 rpm
